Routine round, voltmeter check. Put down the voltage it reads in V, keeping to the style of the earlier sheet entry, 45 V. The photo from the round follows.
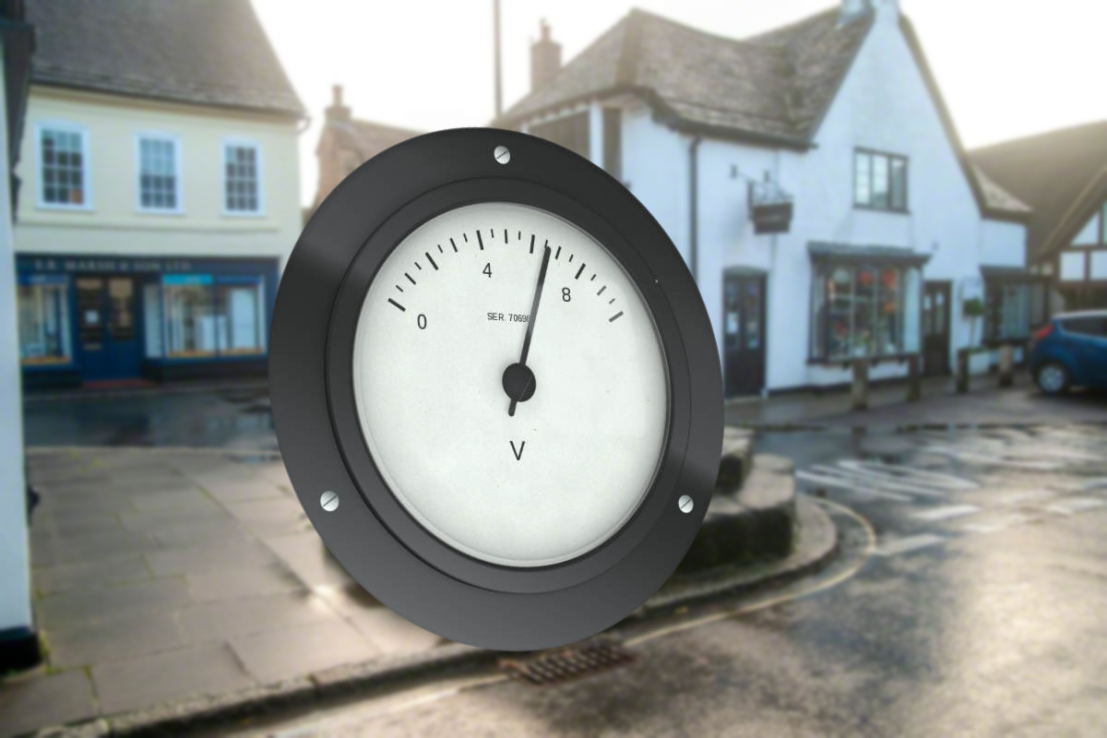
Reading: 6.5 V
